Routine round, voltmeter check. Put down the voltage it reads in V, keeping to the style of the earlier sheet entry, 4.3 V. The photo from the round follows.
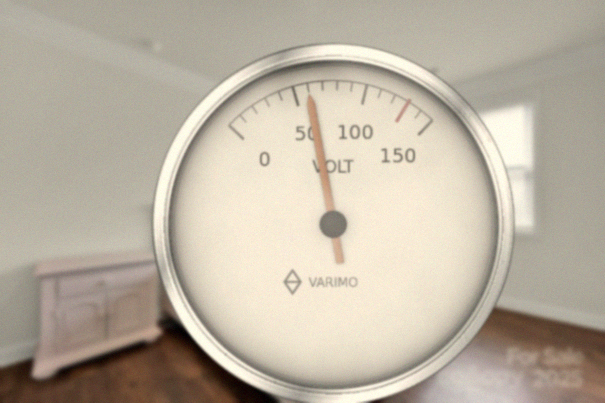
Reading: 60 V
